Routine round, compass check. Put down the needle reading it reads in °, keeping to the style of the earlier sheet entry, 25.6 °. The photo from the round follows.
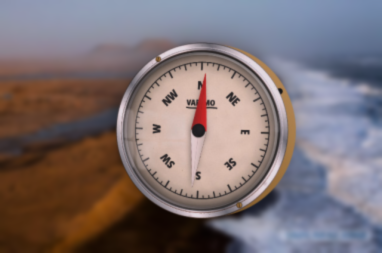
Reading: 5 °
